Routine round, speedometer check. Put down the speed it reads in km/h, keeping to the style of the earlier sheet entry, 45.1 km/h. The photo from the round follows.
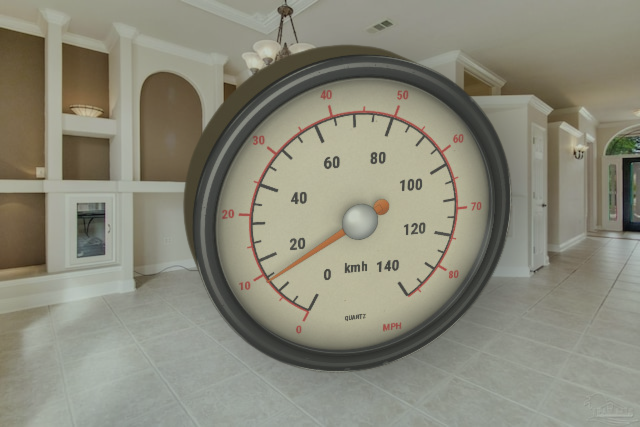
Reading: 15 km/h
